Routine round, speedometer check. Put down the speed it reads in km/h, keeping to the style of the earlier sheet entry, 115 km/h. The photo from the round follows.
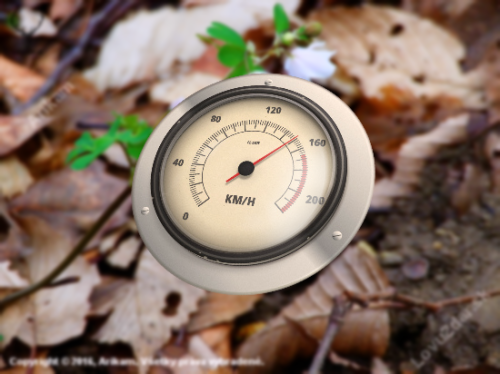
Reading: 150 km/h
